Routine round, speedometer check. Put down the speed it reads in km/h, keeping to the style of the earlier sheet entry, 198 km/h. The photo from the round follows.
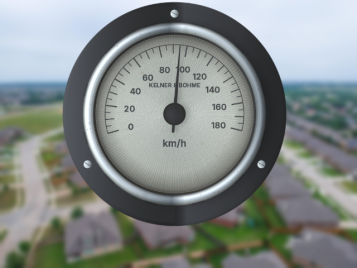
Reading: 95 km/h
